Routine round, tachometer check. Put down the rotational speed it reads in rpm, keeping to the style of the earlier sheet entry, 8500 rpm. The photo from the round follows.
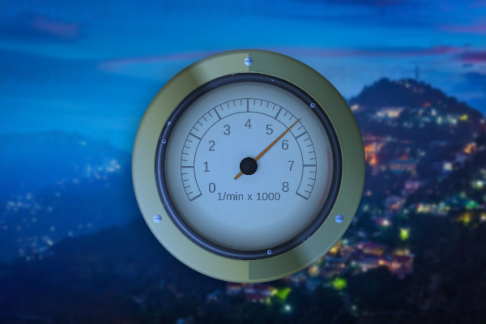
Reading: 5600 rpm
